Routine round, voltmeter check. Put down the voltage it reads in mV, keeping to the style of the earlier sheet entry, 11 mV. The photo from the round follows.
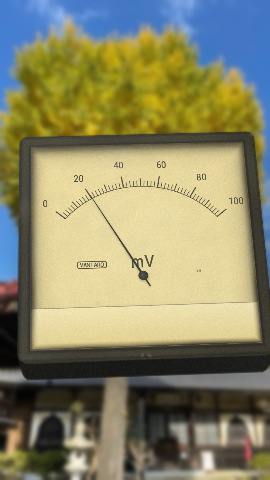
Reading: 20 mV
